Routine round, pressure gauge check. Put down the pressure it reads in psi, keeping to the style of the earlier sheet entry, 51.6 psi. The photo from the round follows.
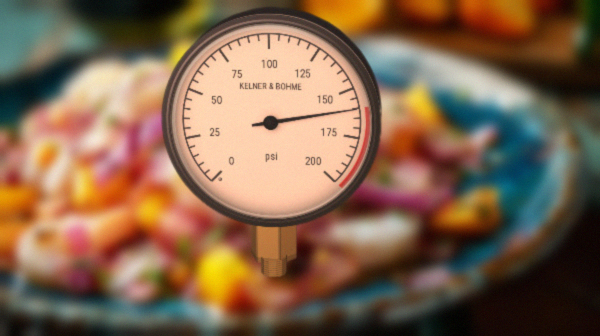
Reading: 160 psi
